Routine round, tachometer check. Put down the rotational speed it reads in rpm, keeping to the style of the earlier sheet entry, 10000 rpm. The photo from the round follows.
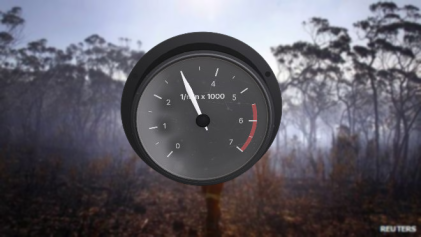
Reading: 3000 rpm
